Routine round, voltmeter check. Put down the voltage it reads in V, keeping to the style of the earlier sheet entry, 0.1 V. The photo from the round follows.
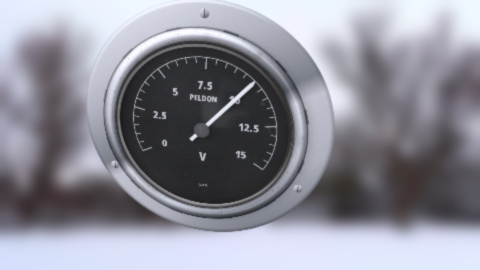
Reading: 10 V
